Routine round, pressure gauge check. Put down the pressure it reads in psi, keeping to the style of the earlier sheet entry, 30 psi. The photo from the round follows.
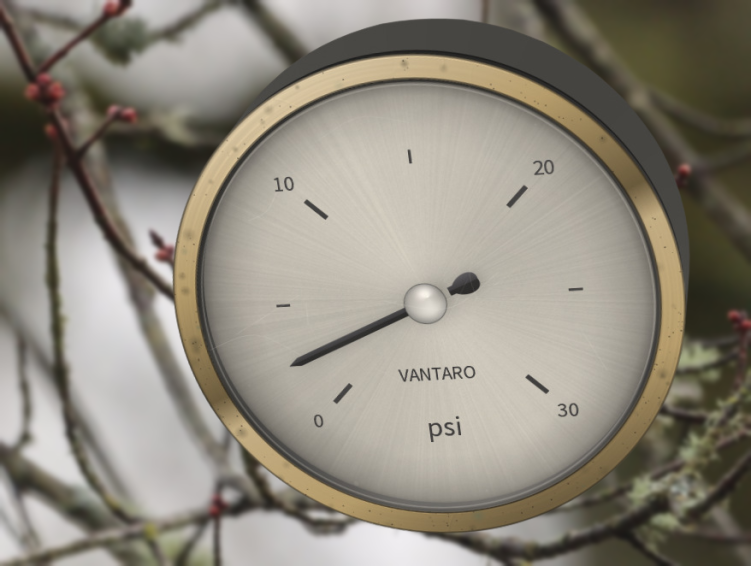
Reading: 2.5 psi
